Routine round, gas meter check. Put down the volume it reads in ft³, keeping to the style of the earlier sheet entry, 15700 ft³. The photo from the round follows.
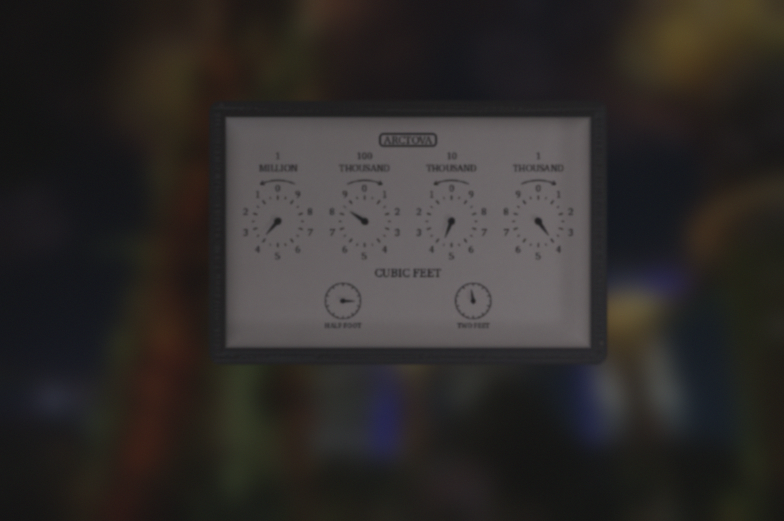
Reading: 384400 ft³
